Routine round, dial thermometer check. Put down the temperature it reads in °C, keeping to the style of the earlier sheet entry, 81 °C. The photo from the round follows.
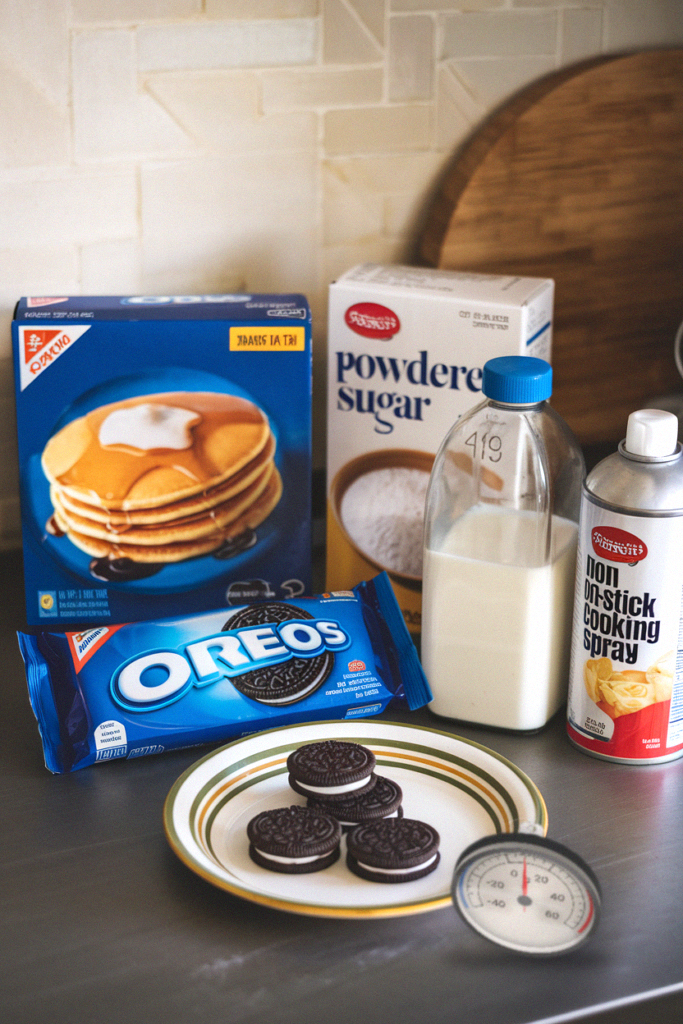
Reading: 8 °C
